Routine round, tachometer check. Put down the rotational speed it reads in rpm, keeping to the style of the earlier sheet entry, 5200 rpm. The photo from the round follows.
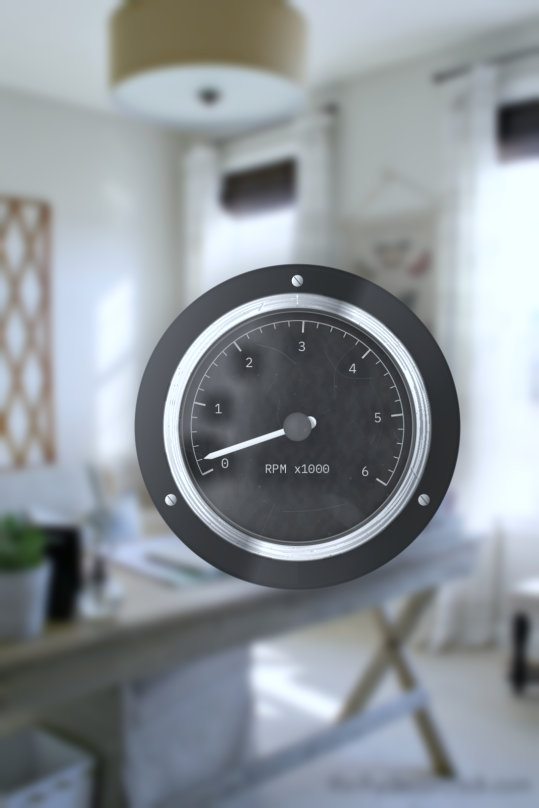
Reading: 200 rpm
